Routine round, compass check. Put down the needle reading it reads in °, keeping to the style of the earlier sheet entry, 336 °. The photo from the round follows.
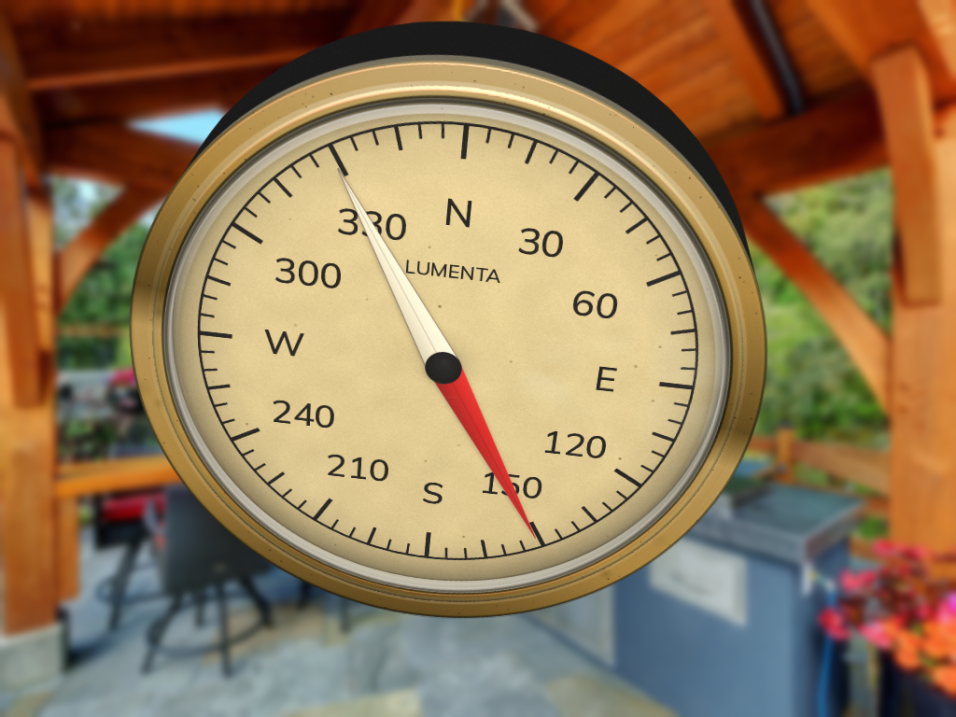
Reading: 150 °
